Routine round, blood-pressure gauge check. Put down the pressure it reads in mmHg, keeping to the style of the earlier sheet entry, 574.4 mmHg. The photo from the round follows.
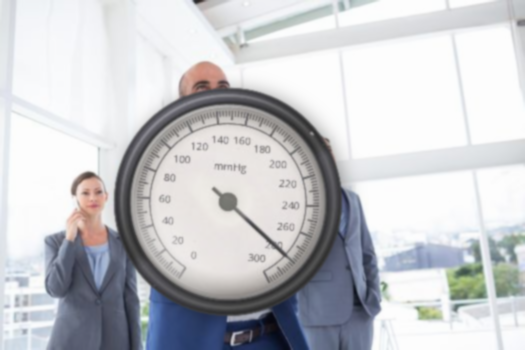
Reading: 280 mmHg
